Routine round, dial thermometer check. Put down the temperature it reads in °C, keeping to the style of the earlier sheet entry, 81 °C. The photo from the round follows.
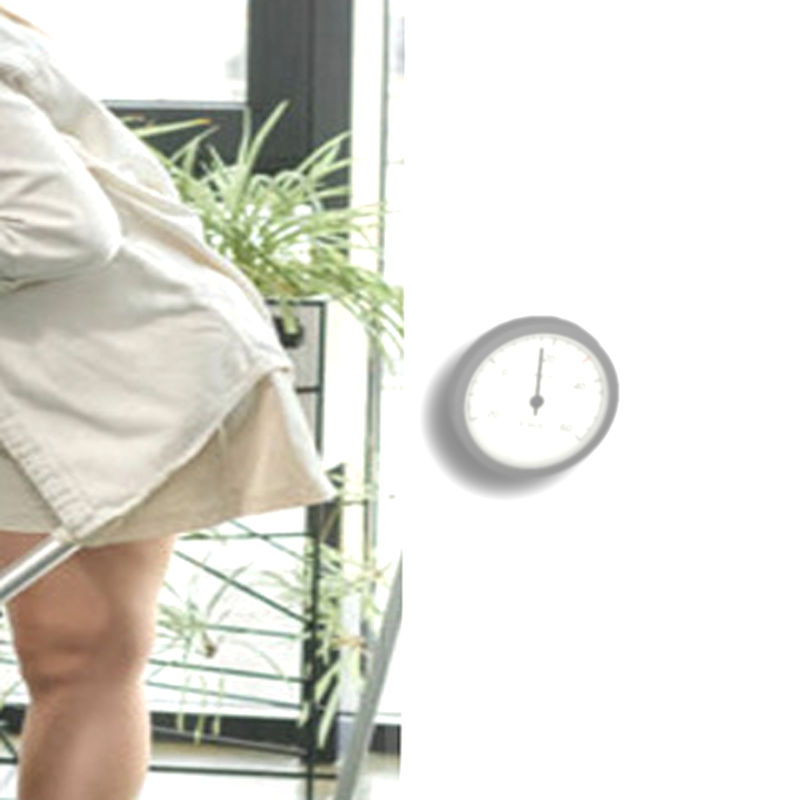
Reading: 16 °C
